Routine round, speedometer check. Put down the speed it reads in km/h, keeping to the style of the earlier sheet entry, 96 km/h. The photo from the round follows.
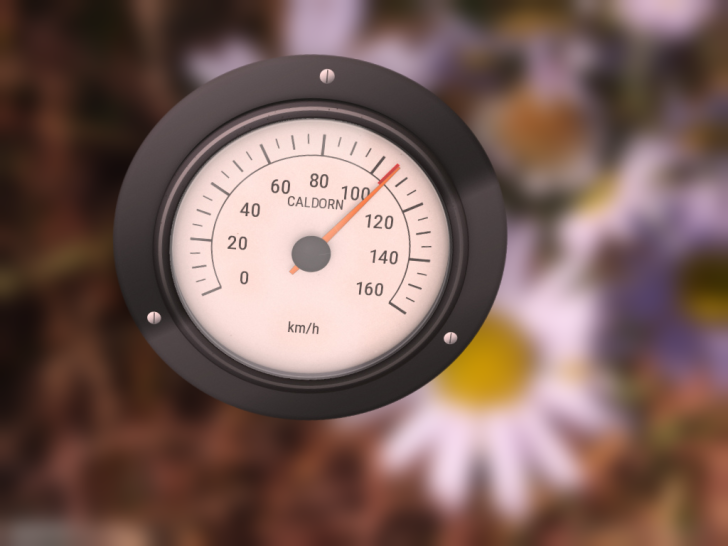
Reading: 105 km/h
